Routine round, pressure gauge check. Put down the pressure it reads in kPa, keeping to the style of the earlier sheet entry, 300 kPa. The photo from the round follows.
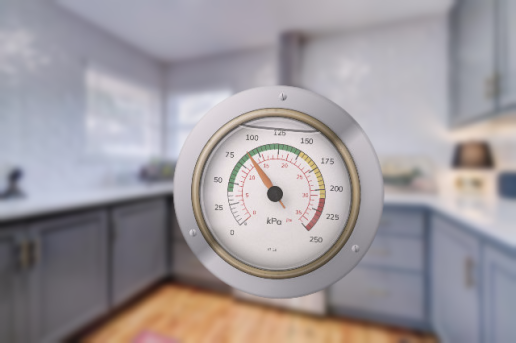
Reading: 90 kPa
